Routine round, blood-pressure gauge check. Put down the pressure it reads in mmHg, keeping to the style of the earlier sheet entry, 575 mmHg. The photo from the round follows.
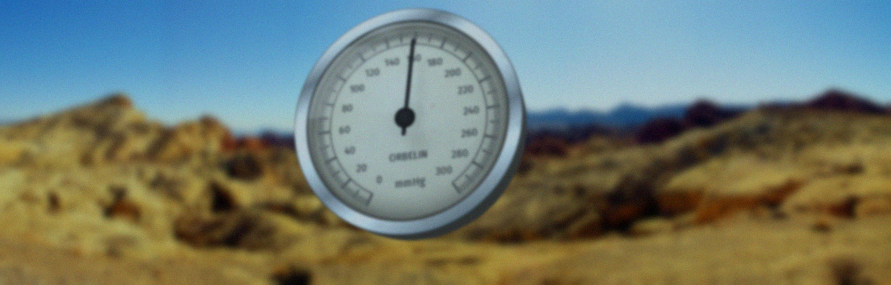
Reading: 160 mmHg
